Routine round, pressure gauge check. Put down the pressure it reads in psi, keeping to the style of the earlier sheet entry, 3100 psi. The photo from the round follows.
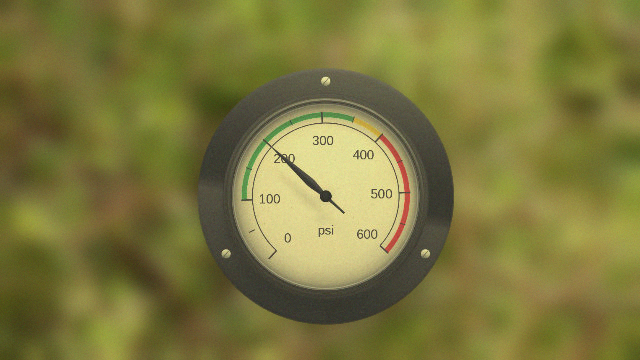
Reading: 200 psi
